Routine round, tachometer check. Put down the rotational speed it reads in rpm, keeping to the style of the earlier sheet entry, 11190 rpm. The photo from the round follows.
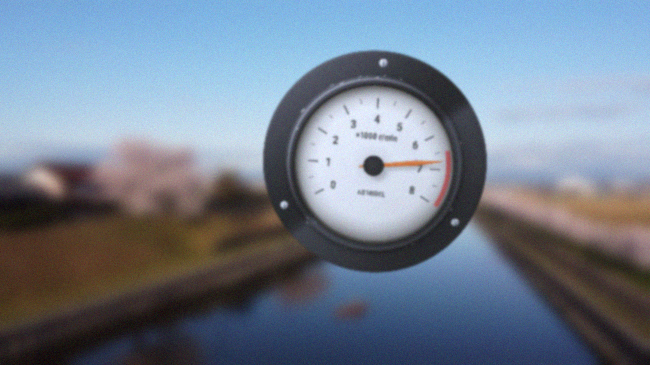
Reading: 6750 rpm
